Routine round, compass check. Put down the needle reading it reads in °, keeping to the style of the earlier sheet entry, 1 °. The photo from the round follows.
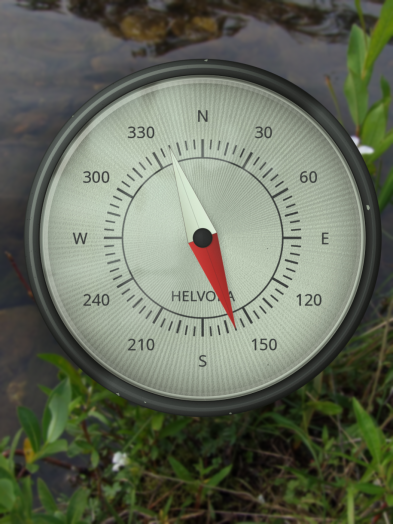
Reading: 160 °
